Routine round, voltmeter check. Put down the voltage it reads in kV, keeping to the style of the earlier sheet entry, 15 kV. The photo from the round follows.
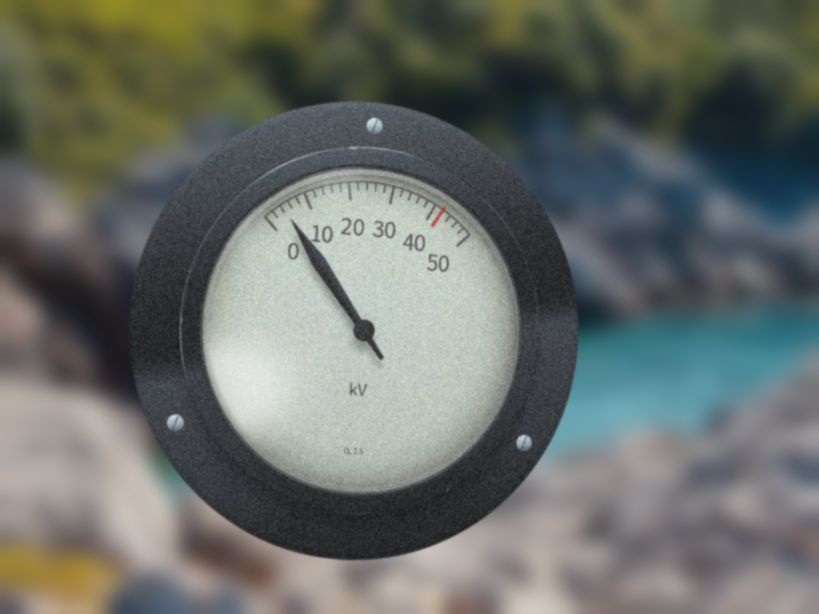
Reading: 4 kV
